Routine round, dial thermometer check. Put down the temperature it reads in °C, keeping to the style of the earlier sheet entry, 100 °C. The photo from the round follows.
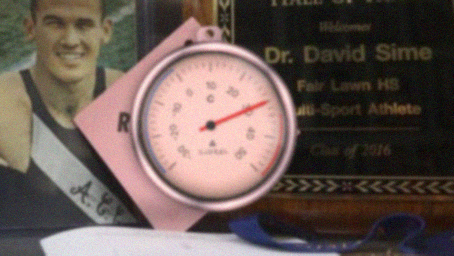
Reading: 30 °C
